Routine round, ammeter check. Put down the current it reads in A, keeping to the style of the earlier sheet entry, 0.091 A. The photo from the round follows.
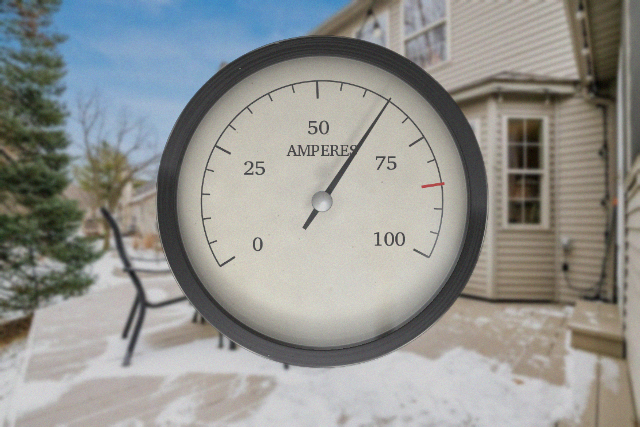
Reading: 65 A
